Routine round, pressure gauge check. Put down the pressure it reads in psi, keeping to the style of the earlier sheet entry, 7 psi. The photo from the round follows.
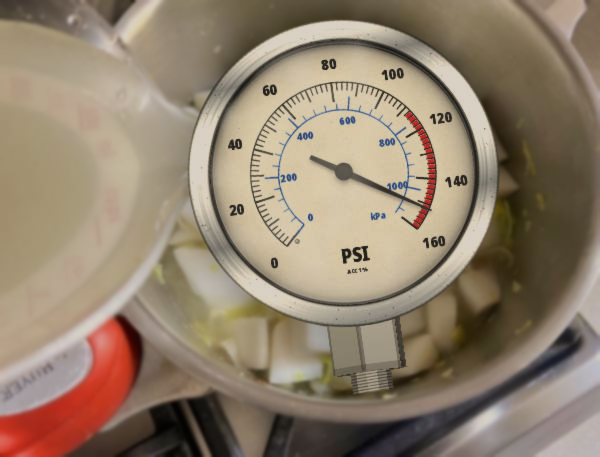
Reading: 152 psi
